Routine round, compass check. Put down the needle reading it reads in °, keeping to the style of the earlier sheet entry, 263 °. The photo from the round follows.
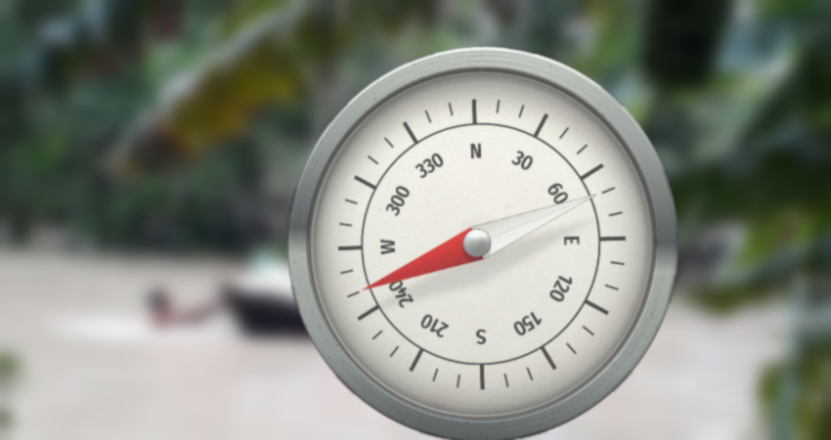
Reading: 250 °
